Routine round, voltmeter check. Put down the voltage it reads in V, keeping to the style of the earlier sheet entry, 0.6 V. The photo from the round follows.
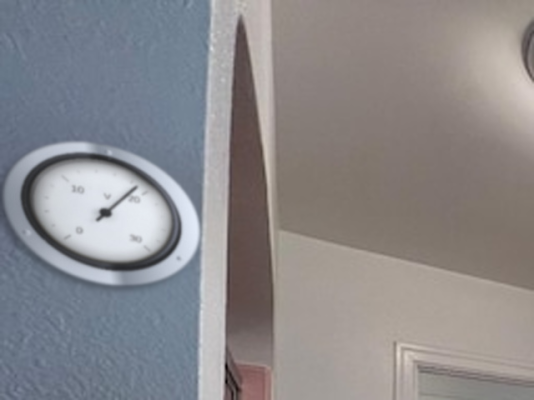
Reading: 19 V
